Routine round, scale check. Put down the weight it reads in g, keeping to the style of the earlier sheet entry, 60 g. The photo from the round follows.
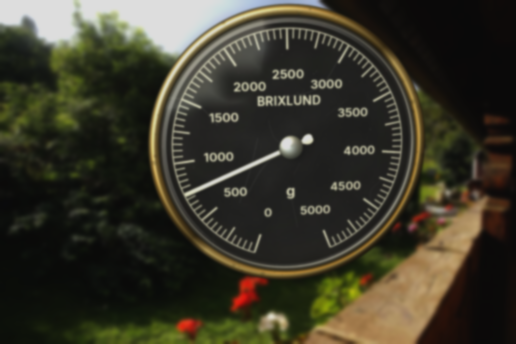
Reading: 750 g
